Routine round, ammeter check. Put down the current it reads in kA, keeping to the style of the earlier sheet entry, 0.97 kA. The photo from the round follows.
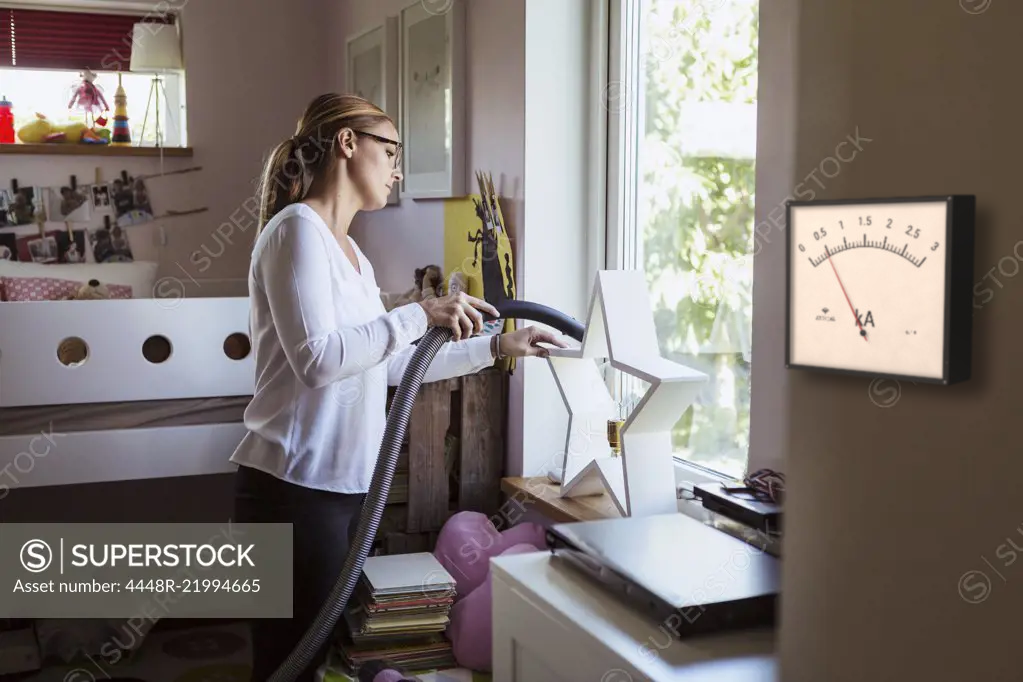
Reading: 0.5 kA
